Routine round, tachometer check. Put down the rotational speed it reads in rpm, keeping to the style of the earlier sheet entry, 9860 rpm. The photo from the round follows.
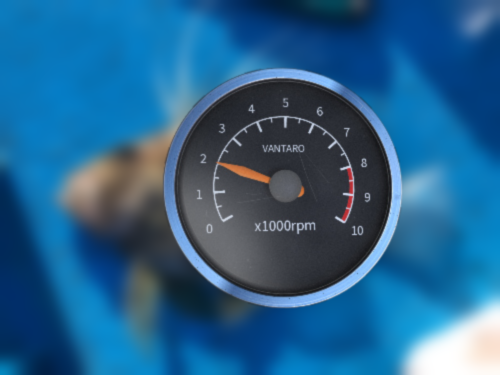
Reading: 2000 rpm
